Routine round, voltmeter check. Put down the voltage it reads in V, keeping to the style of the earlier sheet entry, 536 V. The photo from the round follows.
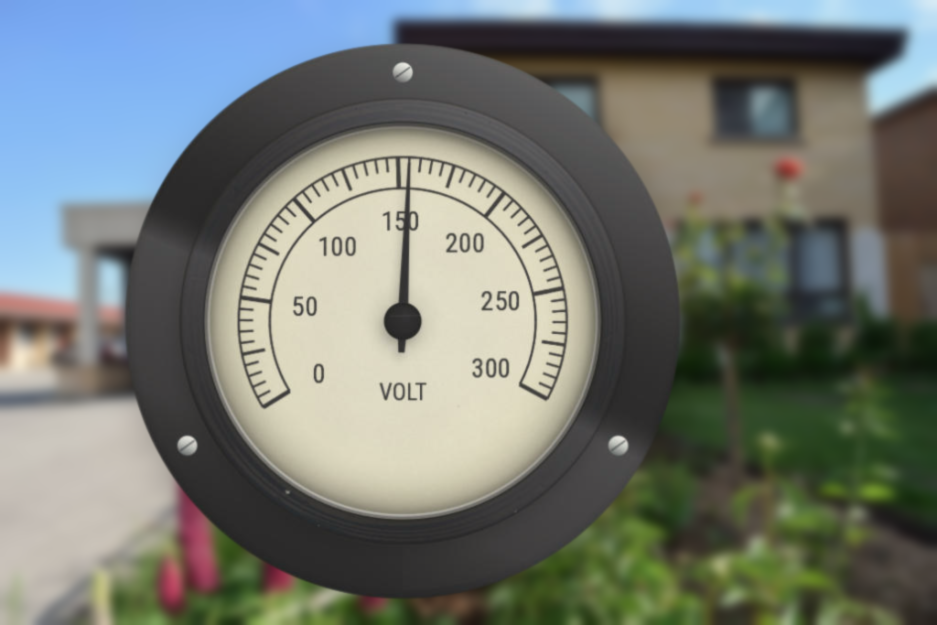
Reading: 155 V
